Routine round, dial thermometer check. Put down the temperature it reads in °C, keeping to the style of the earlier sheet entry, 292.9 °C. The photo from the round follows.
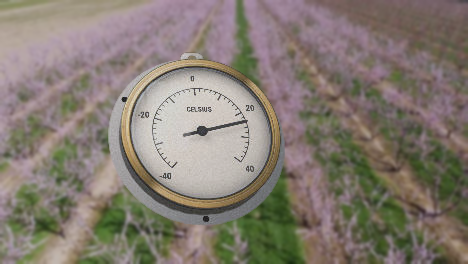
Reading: 24 °C
